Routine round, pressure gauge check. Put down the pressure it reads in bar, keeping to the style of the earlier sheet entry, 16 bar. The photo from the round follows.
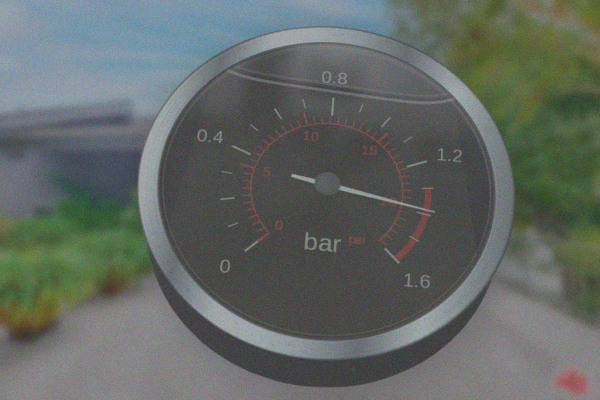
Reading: 1.4 bar
